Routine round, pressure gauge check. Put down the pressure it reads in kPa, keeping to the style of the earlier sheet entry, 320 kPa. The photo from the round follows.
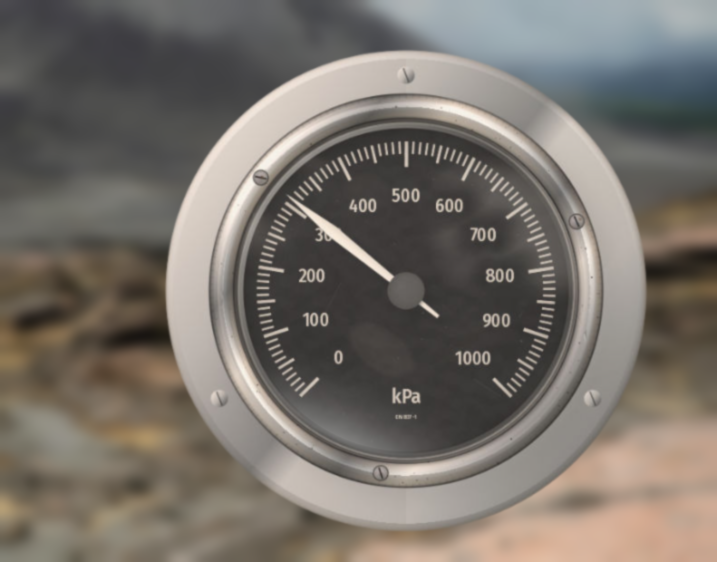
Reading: 310 kPa
